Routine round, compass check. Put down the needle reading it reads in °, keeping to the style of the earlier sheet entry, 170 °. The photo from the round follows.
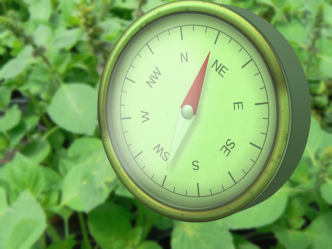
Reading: 30 °
